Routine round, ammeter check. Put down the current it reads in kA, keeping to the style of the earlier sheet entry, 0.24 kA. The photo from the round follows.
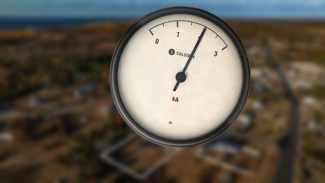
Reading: 2 kA
